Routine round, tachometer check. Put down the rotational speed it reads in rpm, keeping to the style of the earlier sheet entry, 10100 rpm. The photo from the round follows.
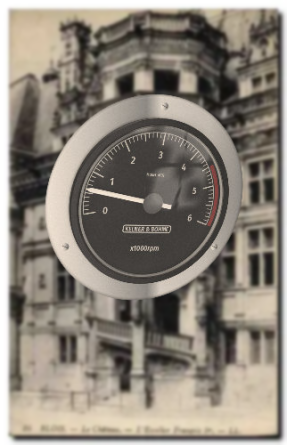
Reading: 600 rpm
